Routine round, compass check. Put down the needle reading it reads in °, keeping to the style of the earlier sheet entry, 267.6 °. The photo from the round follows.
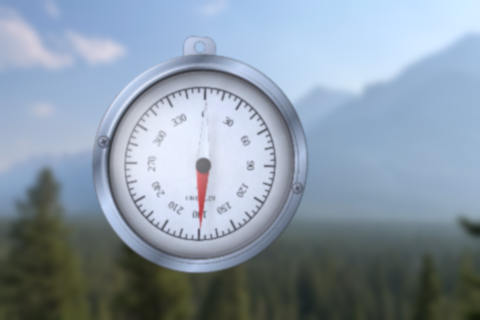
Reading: 180 °
